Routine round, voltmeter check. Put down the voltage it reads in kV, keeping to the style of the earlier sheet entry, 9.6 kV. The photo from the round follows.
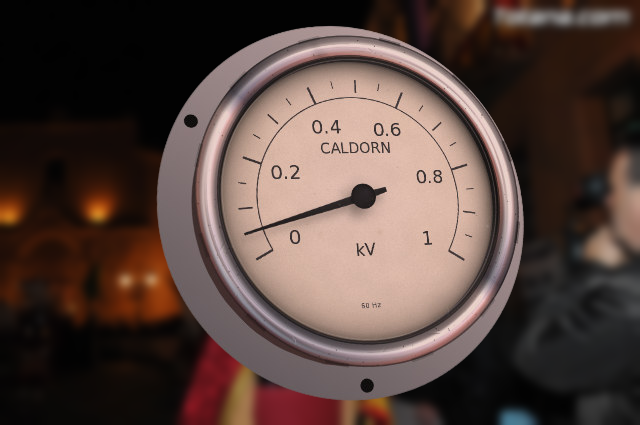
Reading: 0.05 kV
